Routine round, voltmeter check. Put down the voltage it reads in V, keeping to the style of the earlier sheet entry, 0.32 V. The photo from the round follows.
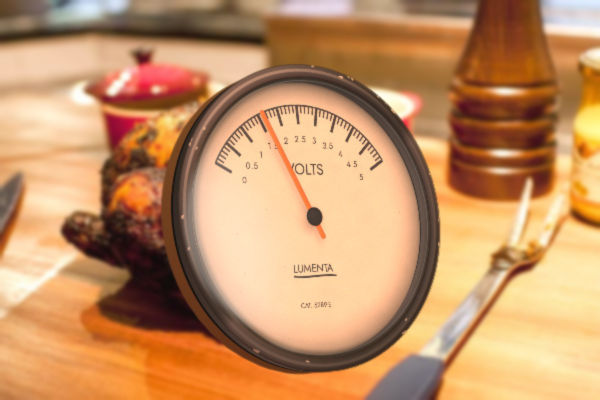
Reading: 1.5 V
